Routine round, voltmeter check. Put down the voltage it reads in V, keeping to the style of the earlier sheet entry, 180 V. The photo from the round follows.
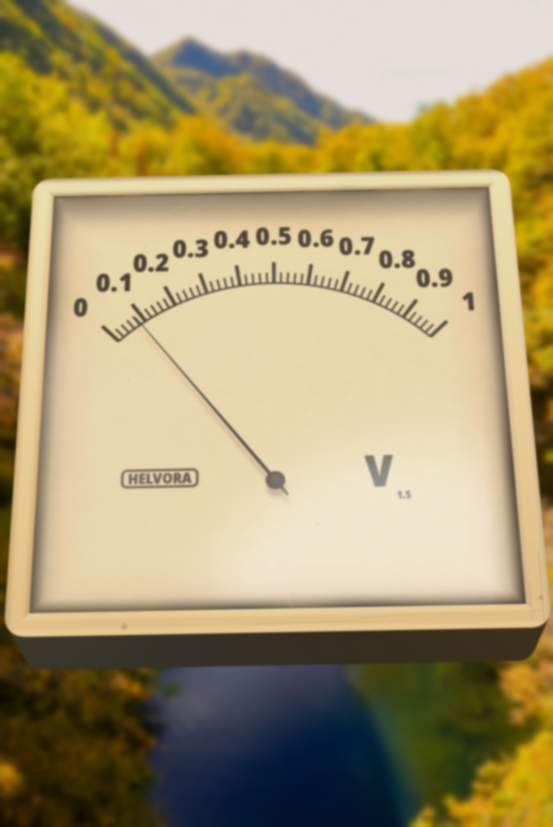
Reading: 0.08 V
